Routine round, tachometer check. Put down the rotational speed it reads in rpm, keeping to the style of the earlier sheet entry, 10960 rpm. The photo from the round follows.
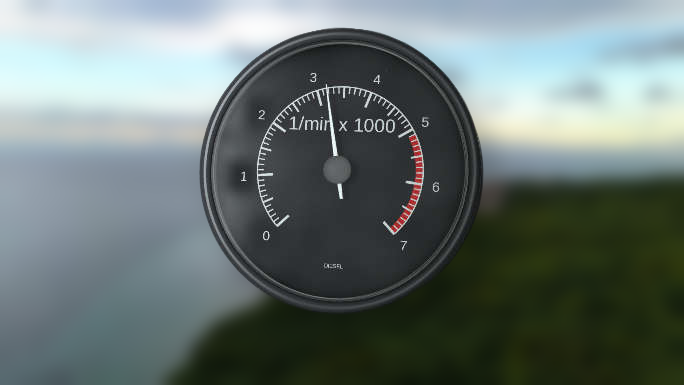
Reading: 3200 rpm
